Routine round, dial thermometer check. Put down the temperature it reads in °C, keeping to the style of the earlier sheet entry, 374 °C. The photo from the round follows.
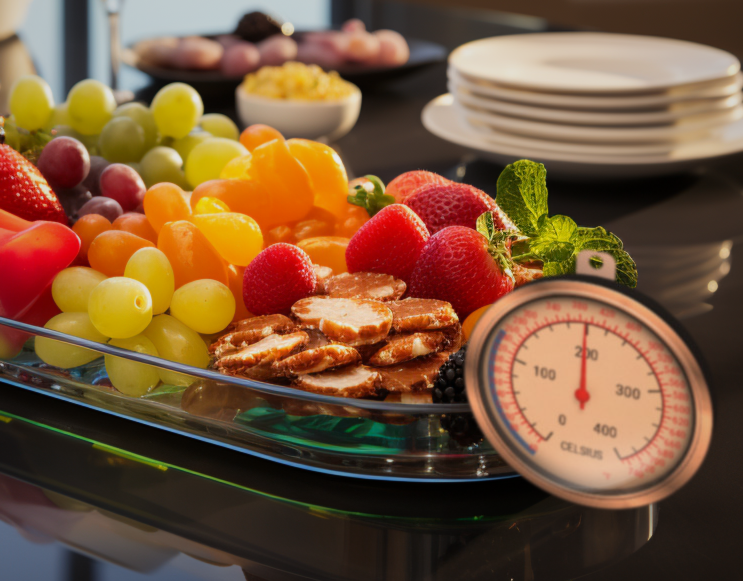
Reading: 200 °C
